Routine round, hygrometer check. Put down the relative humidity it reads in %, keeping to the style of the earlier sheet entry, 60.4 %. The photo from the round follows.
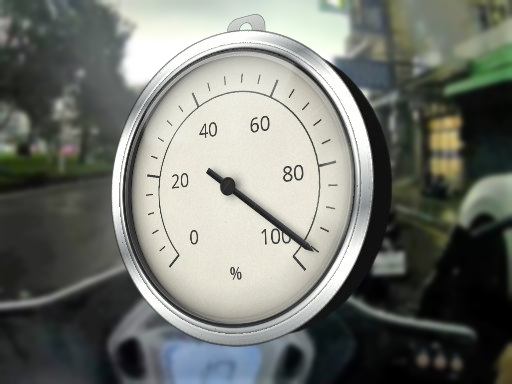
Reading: 96 %
